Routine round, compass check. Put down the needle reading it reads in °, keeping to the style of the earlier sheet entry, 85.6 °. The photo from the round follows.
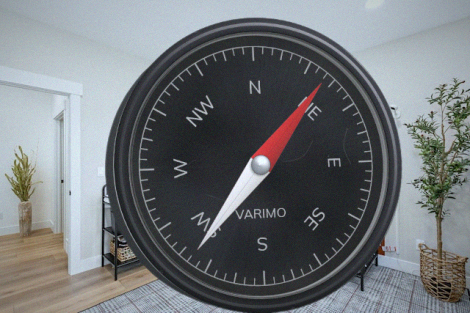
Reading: 40 °
